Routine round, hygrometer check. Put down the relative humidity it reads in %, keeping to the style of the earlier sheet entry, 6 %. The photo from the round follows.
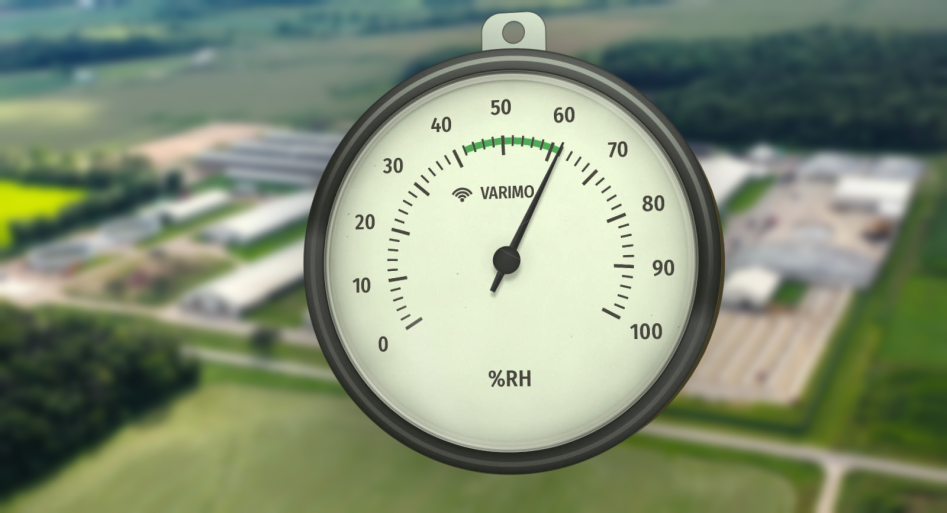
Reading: 62 %
